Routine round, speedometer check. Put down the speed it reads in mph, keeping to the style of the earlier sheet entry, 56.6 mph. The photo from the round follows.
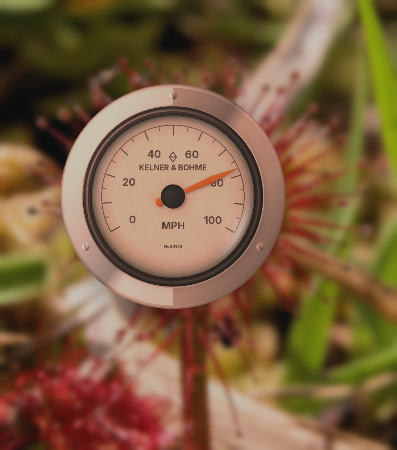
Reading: 77.5 mph
